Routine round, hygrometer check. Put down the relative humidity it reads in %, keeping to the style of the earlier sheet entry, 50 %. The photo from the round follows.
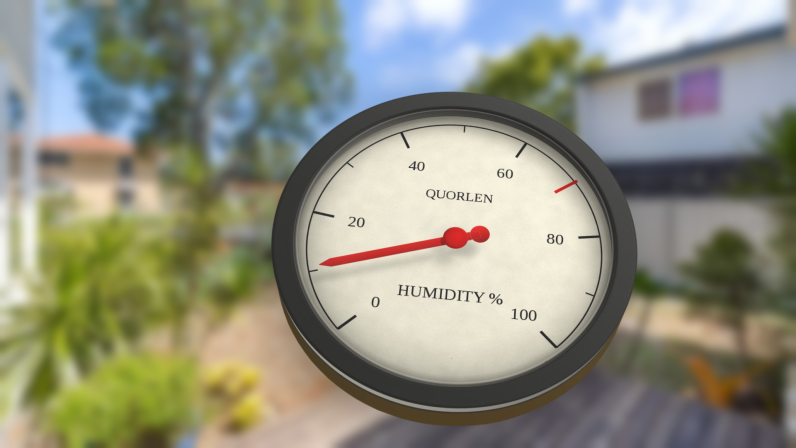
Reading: 10 %
